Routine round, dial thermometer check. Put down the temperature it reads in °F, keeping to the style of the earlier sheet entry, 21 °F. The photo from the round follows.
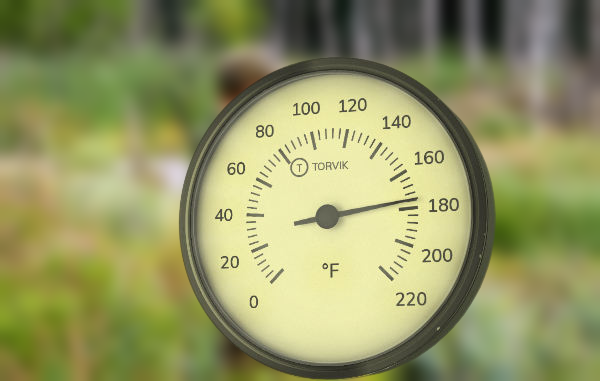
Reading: 176 °F
